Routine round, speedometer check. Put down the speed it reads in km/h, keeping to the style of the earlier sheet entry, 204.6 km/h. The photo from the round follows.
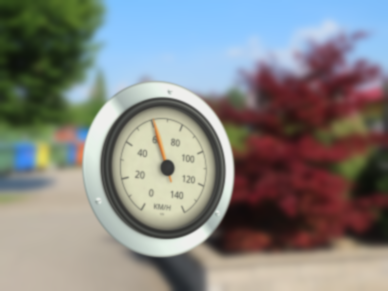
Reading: 60 km/h
